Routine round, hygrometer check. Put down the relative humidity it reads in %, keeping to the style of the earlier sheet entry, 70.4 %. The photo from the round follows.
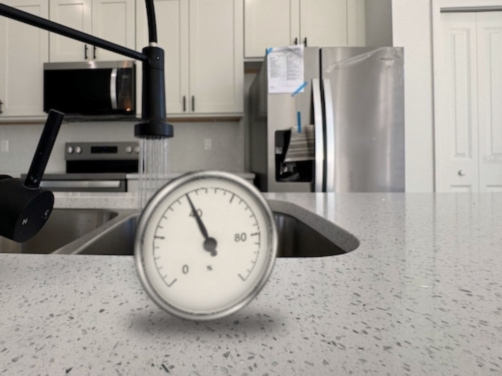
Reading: 40 %
